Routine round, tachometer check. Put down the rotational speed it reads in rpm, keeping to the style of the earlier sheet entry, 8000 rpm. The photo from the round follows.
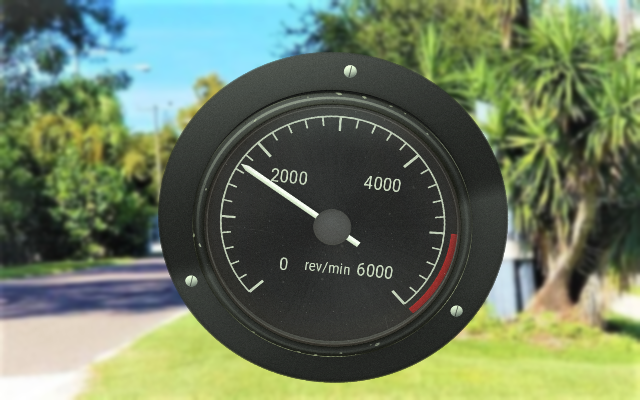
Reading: 1700 rpm
